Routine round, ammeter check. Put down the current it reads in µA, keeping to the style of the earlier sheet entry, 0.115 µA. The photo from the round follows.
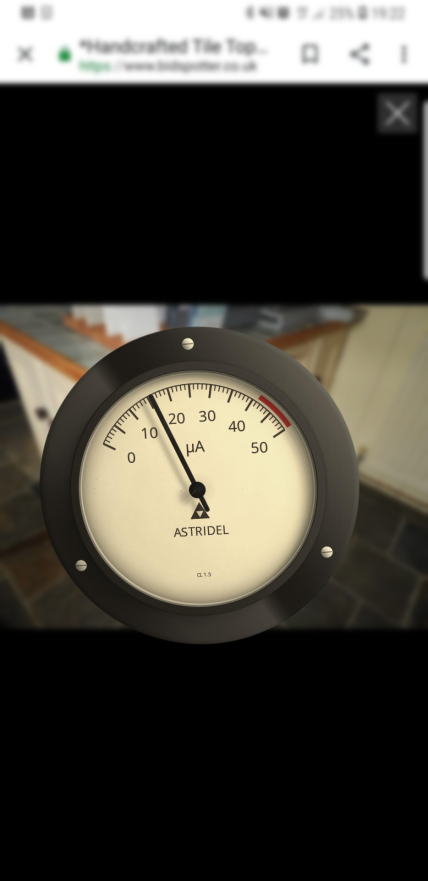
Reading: 16 µA
